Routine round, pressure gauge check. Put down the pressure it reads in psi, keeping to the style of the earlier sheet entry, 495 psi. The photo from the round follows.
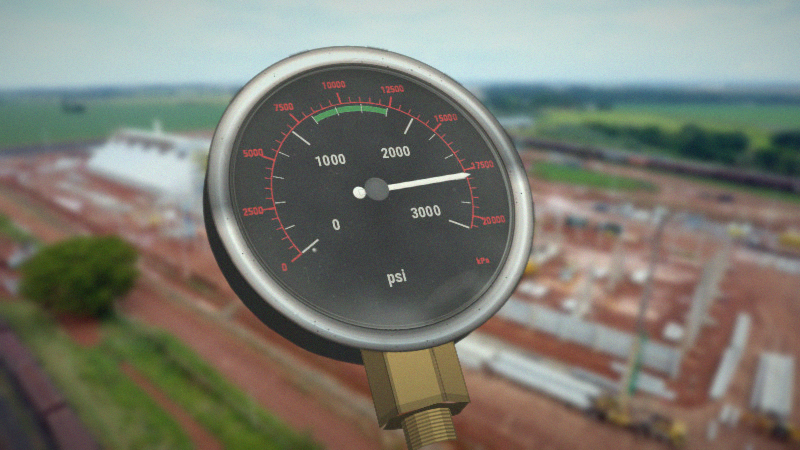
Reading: 2600 psi
